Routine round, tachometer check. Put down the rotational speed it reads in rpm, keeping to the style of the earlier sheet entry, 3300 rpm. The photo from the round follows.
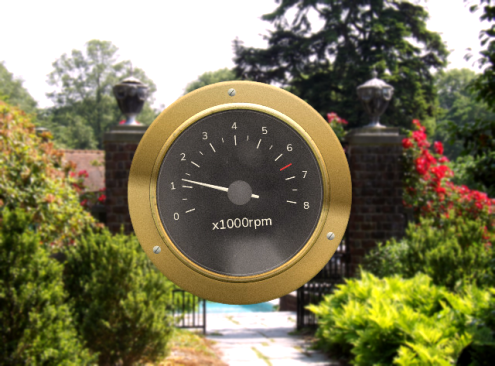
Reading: 1250 rpm
